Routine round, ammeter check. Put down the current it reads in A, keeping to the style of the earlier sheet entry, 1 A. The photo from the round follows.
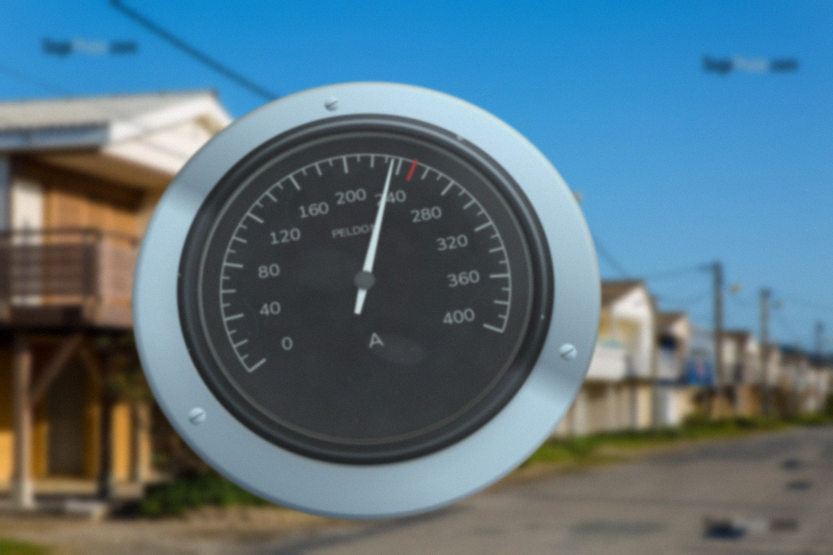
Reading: 235 A
